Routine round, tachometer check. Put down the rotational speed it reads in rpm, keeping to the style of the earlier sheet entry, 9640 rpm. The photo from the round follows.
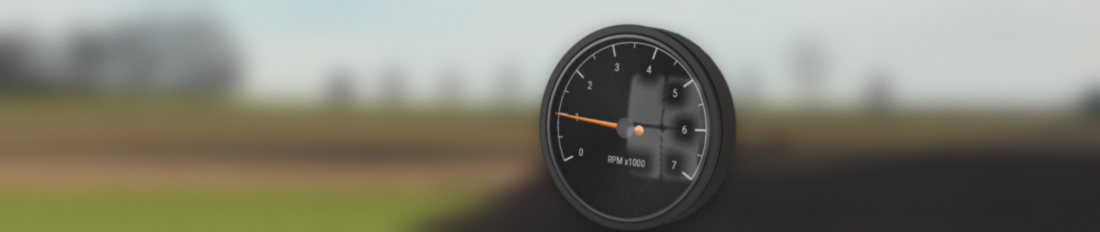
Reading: 1000 rpm
